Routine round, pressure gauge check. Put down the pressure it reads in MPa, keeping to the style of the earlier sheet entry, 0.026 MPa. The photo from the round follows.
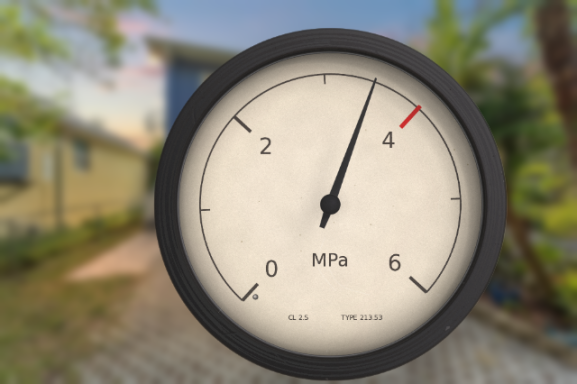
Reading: 3.5 MPa
